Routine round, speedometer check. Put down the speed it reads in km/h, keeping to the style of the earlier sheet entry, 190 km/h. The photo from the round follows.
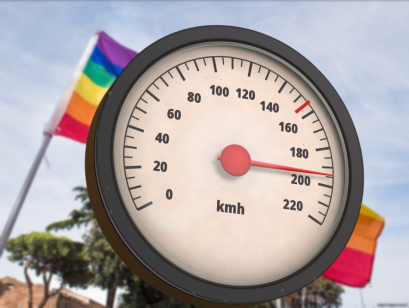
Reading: 195 km/h
